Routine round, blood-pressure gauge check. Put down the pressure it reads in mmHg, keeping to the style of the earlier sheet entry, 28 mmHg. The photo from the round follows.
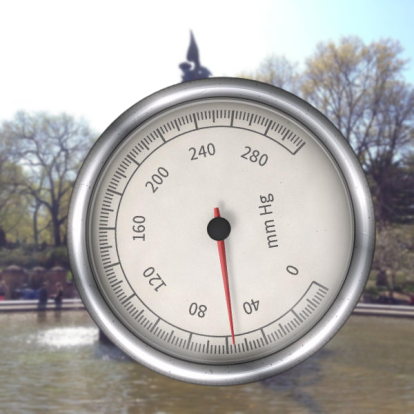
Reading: 56 mmHg
